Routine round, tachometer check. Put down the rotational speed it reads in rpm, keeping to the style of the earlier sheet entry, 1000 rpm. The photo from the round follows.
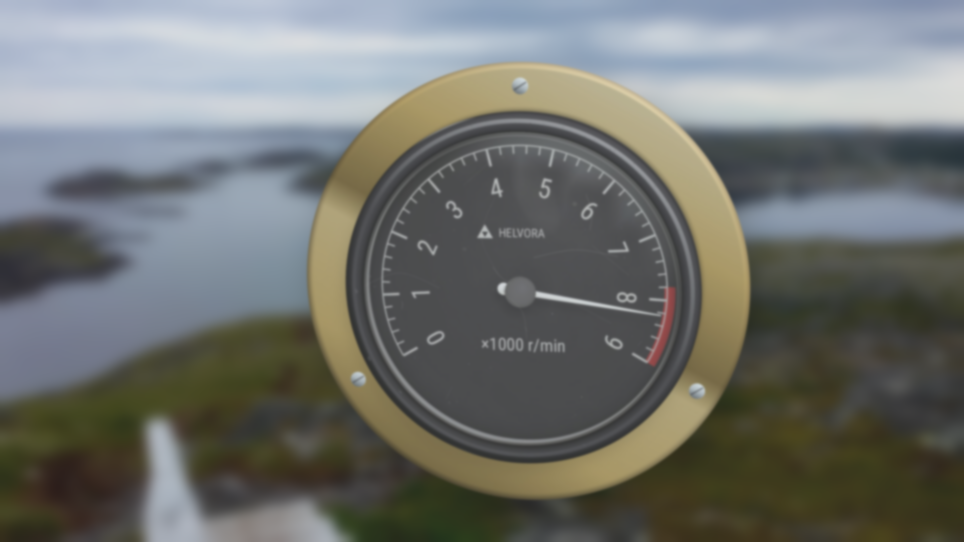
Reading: 8200 rpm
